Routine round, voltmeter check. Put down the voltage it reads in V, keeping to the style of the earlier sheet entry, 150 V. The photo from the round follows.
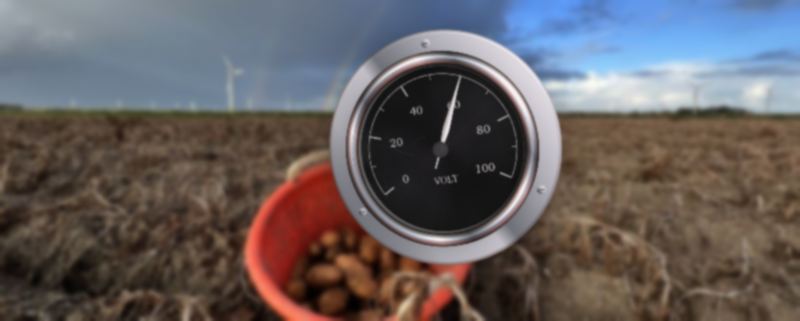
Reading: 60 V
